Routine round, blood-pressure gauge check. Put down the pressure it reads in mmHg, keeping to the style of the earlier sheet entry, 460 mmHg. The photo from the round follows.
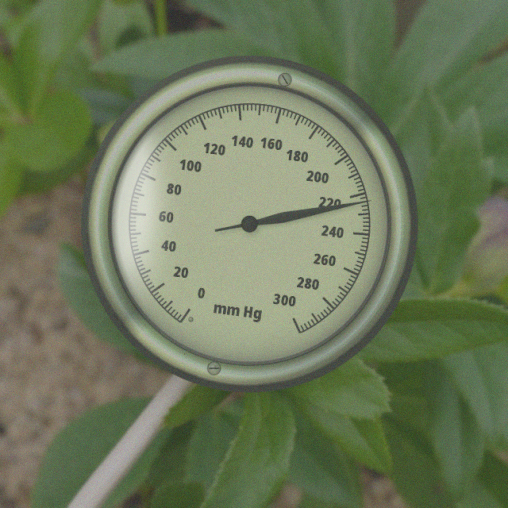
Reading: 224 mmHg
